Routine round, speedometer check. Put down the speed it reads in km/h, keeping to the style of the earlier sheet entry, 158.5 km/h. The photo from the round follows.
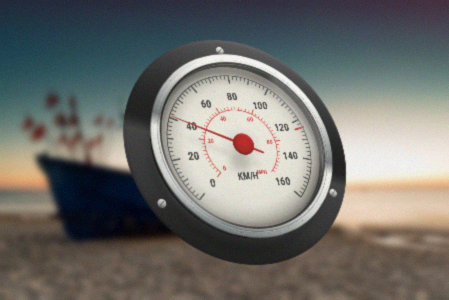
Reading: 40 km/h
